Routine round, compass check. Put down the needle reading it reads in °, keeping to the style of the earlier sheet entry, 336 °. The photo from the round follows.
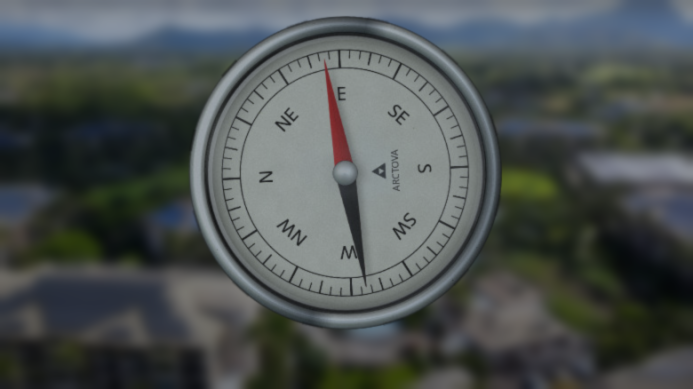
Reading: 82.5 °
